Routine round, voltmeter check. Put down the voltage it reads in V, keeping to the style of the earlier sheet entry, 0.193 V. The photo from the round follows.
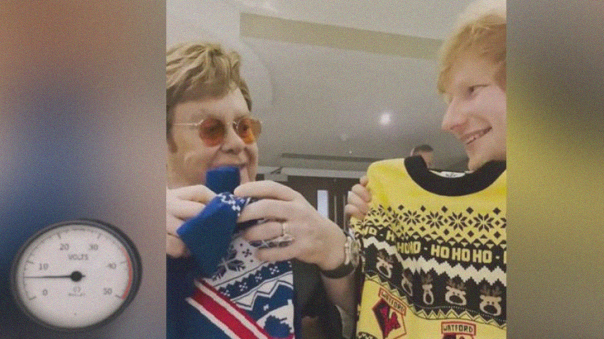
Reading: 6 V
